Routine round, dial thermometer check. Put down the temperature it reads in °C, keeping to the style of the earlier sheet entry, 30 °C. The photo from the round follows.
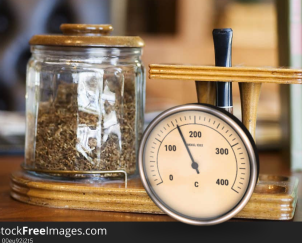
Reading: 160 °C
